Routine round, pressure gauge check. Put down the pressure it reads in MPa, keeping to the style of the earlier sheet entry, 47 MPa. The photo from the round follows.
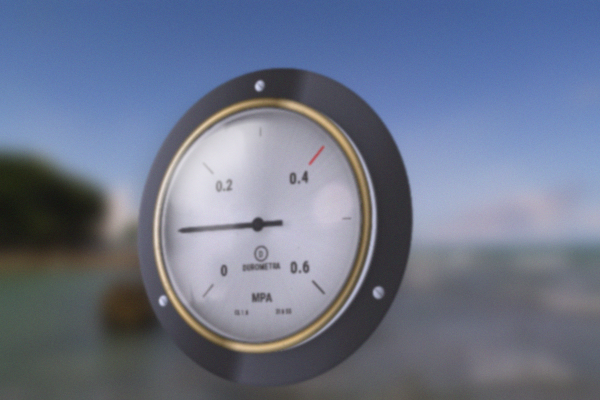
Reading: 0.1 MPa
